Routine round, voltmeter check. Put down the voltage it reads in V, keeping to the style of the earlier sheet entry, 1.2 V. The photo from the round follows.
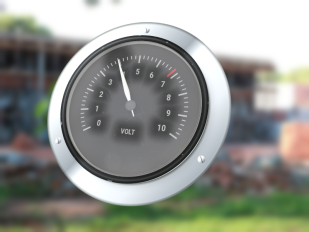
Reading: 4 V
